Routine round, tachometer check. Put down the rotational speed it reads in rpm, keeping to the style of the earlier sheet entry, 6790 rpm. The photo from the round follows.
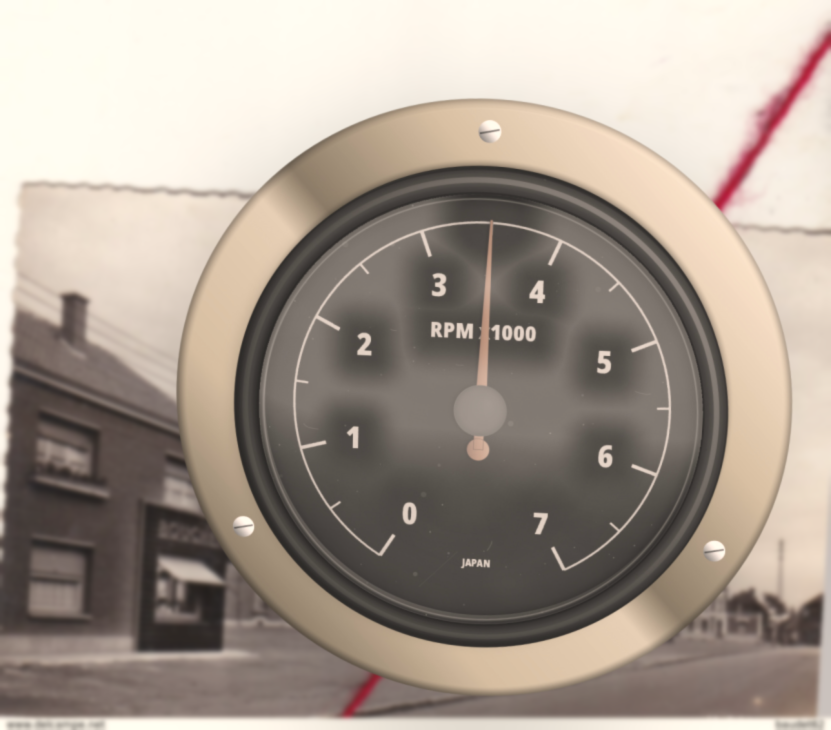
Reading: 3500 rpm
